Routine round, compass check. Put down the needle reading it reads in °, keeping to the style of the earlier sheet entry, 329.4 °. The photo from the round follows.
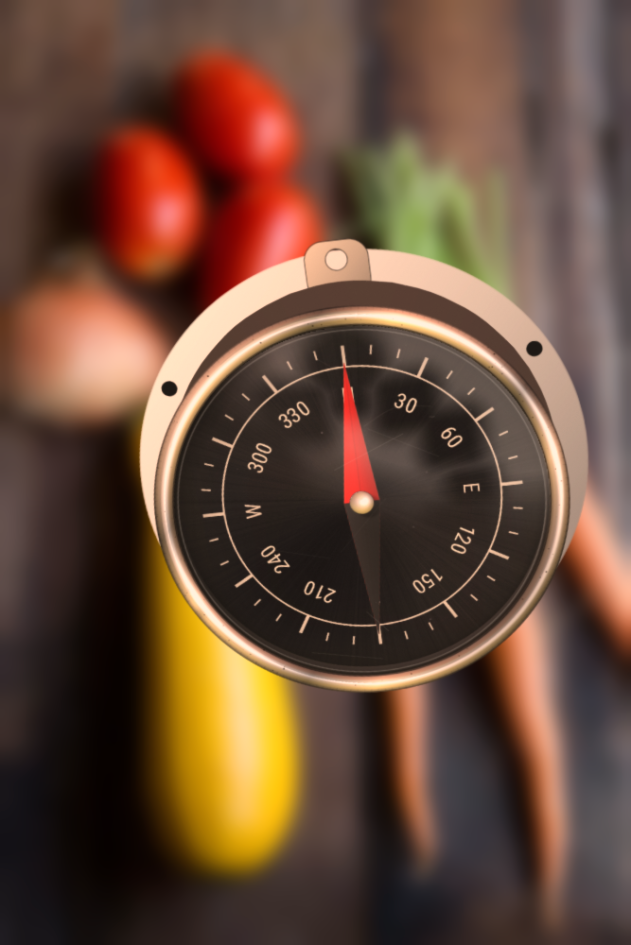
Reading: 0 °
